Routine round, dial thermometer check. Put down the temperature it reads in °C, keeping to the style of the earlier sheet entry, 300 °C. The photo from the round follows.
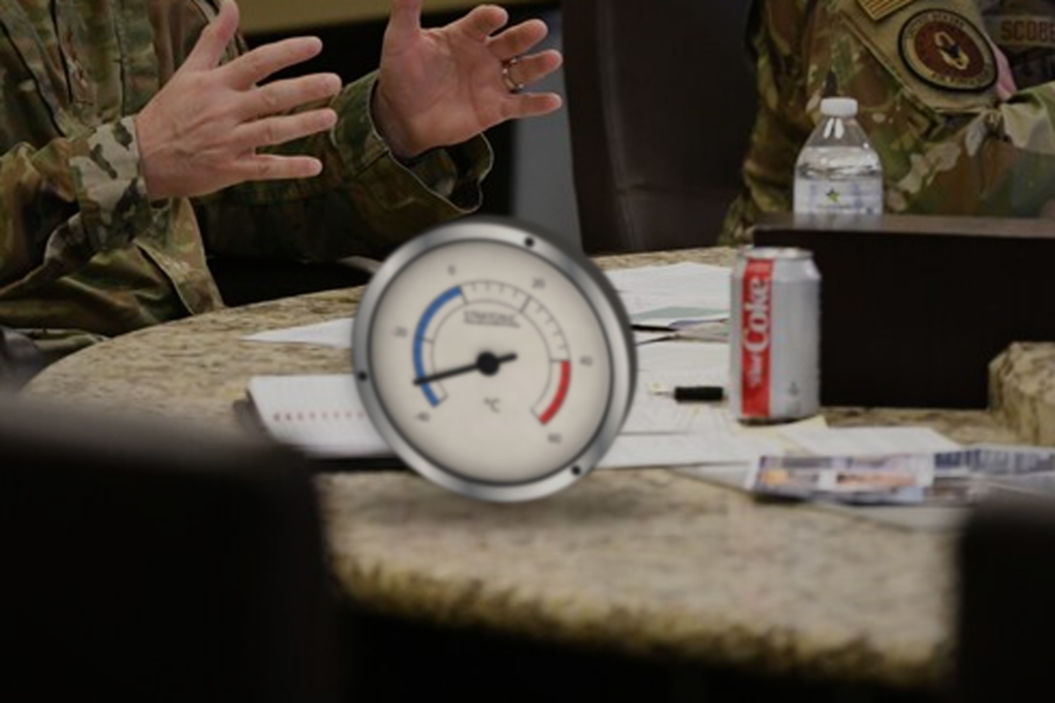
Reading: -32 °C
